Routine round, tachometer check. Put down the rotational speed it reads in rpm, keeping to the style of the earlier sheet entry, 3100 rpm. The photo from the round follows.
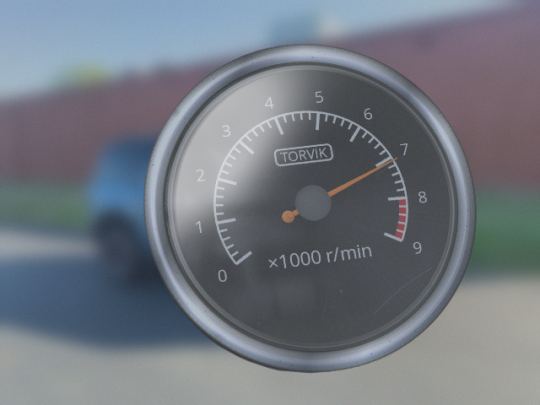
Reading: 7100 rpm
